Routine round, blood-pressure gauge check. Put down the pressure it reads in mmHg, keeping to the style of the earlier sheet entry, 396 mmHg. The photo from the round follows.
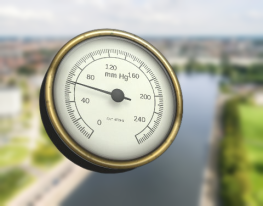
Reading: 60 mmHg
